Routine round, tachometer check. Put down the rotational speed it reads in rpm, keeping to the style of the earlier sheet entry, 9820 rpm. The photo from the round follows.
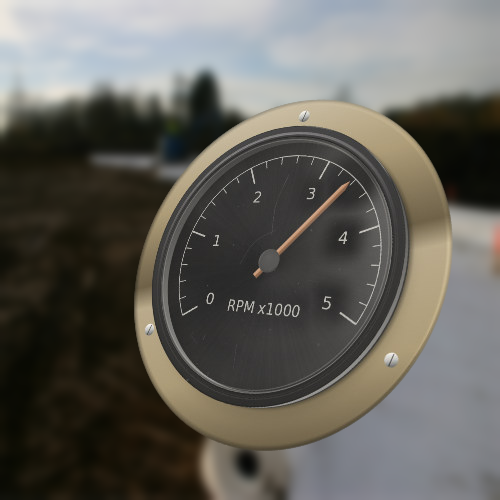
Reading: 3400 rpm
